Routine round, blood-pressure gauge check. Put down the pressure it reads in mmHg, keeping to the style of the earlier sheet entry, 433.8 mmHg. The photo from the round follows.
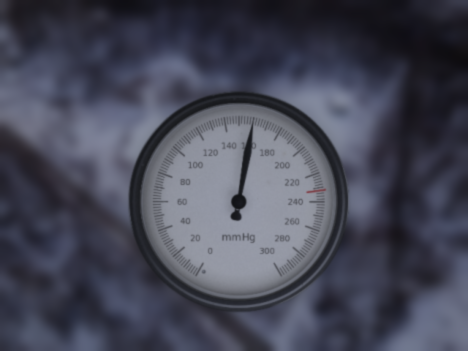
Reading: 160 mmHg
